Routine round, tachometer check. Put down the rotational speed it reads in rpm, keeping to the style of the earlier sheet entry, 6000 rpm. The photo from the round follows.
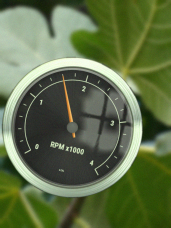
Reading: 1600 rpm
